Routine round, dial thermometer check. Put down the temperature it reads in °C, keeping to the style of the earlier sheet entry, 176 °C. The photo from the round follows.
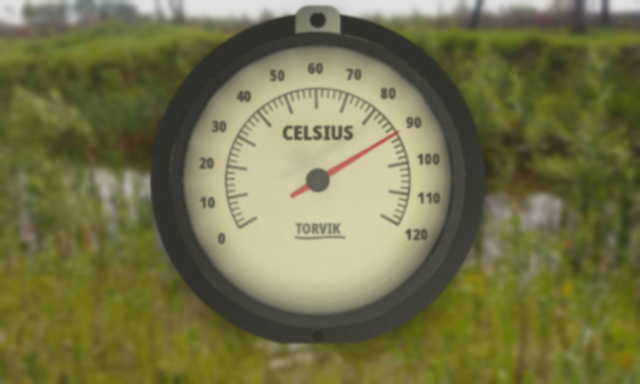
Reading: 90 °C
